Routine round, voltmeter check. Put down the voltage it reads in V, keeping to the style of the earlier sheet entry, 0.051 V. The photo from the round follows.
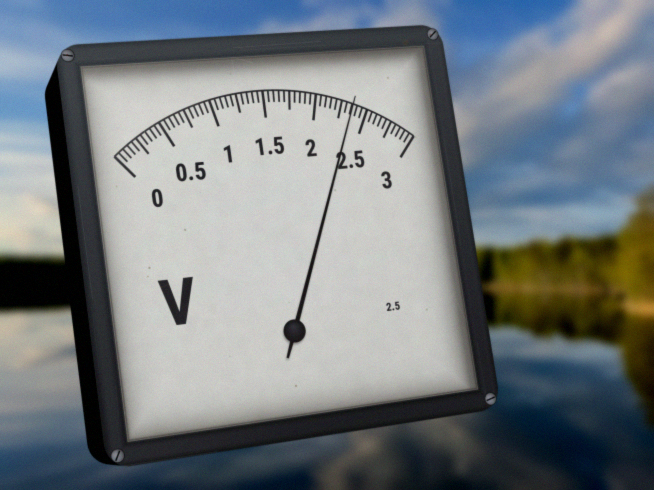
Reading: 2.35 V
